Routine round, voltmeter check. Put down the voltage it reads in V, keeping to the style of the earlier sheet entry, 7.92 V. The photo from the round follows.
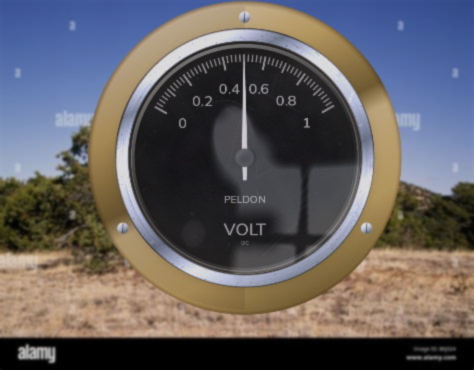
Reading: 0.5 V
